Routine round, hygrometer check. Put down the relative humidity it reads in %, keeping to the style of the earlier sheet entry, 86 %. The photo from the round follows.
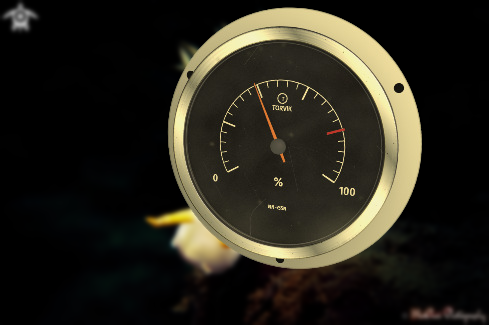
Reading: 40 %
